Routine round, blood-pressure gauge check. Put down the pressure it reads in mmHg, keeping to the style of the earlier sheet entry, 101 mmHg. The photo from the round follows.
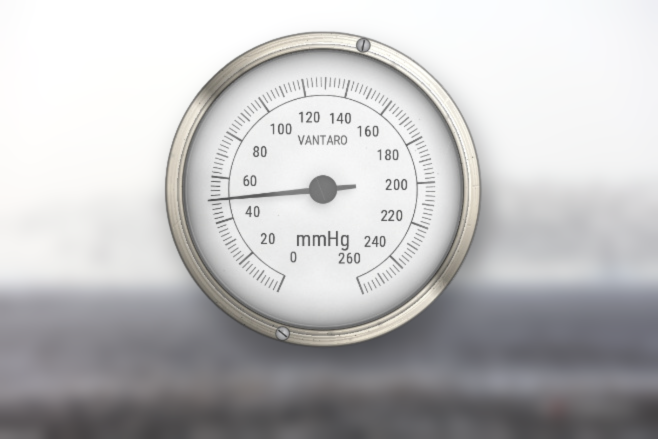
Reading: 50 mmHg
